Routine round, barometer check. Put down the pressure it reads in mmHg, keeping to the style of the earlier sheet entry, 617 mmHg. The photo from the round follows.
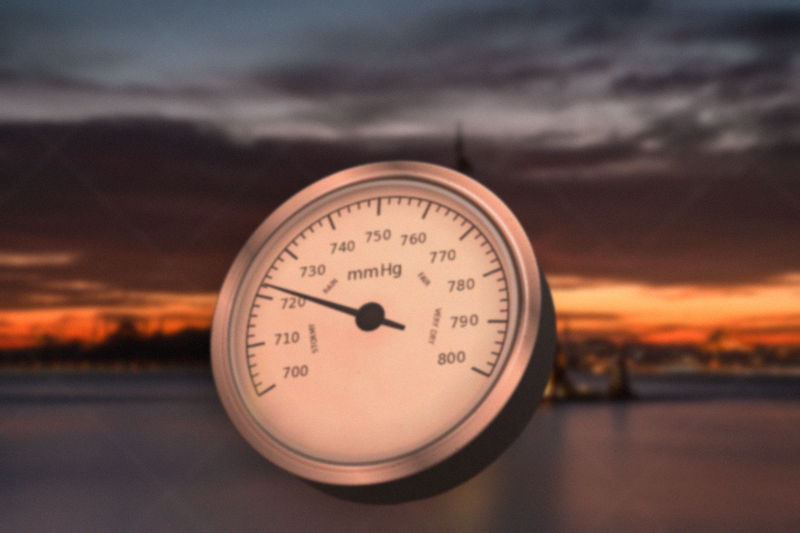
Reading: 722 mmHg
